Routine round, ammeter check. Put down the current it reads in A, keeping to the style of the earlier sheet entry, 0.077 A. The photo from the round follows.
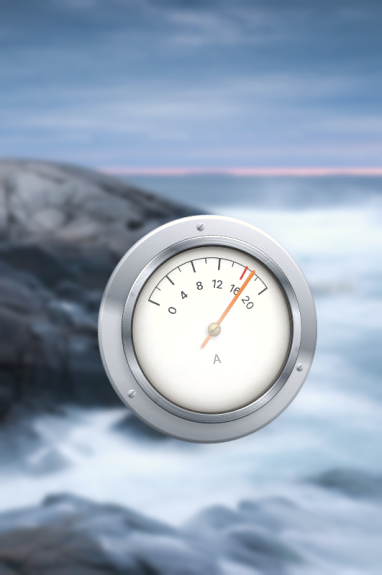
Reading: 17 A
